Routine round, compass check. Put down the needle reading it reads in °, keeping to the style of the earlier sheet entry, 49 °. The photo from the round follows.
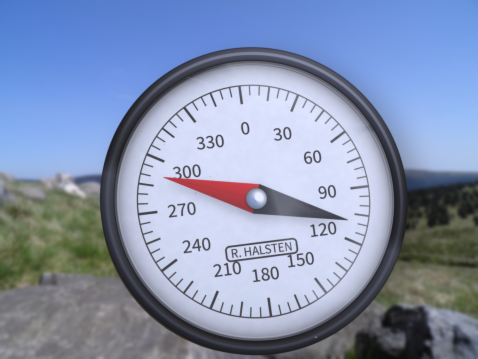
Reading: 290 °
